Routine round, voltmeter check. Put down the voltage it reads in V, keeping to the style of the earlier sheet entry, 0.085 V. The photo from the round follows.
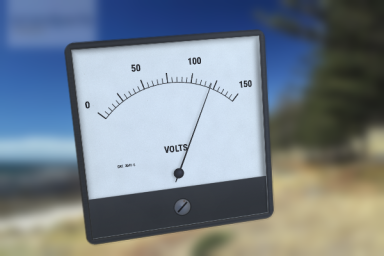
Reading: 120 V
